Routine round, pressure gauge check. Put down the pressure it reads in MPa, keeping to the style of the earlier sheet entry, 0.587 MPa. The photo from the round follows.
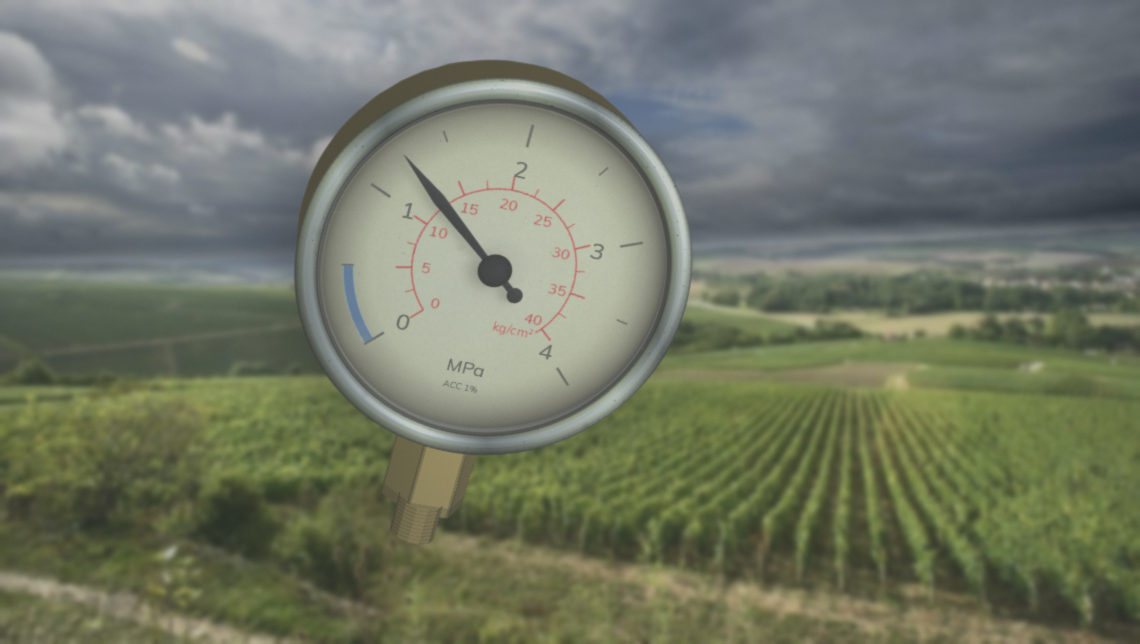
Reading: 1.25 MPa
